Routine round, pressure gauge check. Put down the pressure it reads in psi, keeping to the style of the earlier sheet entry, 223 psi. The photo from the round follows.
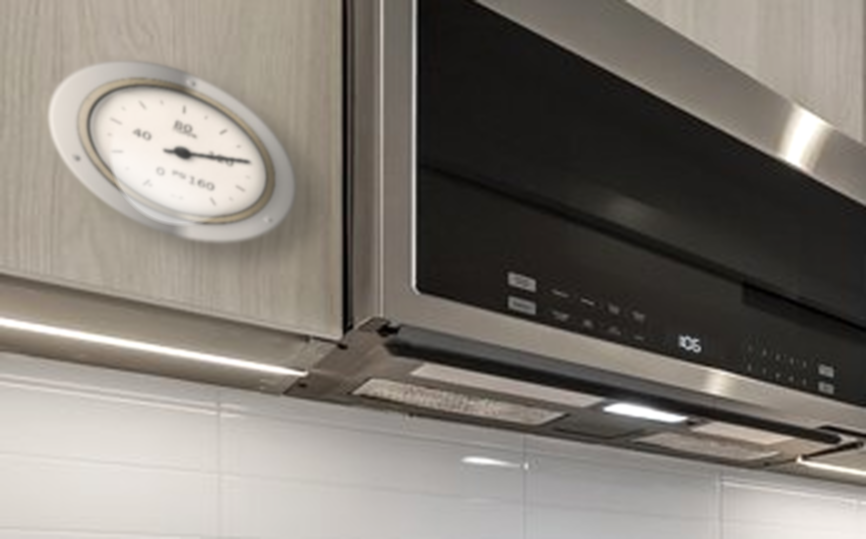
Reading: 120 psi
